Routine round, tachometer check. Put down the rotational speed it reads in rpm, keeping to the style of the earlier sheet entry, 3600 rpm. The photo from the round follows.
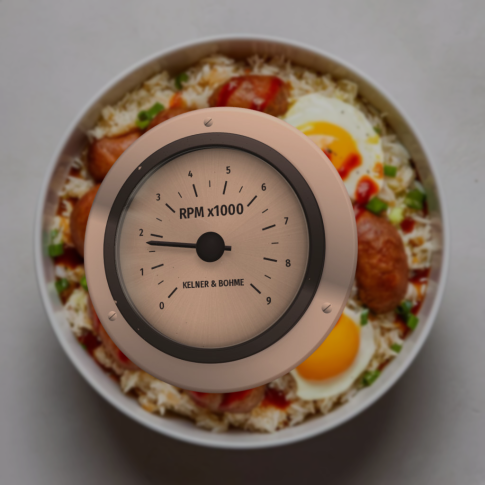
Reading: 1750 rpm
